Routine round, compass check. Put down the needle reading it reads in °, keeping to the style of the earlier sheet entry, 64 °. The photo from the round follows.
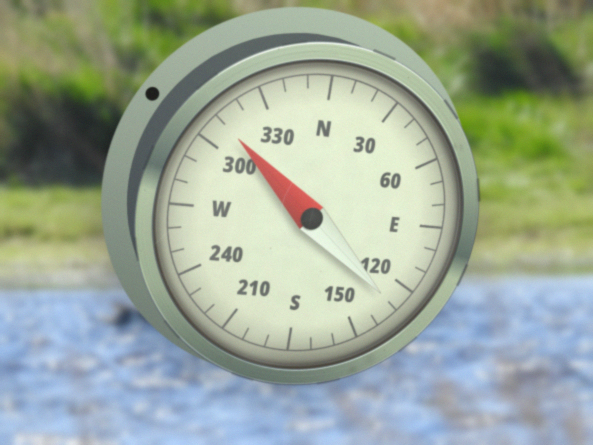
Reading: 310 °
